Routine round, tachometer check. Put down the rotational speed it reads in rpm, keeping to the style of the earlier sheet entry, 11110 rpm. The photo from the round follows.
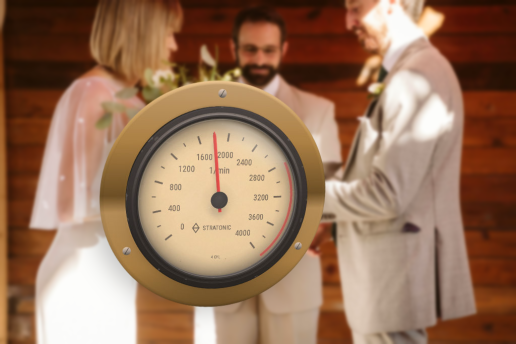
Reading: 1800 rpm
